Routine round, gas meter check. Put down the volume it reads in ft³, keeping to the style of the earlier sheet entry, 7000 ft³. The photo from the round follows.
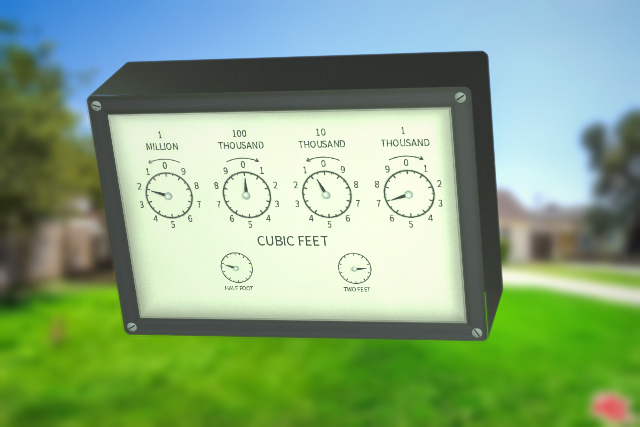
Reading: 200700 ft³
